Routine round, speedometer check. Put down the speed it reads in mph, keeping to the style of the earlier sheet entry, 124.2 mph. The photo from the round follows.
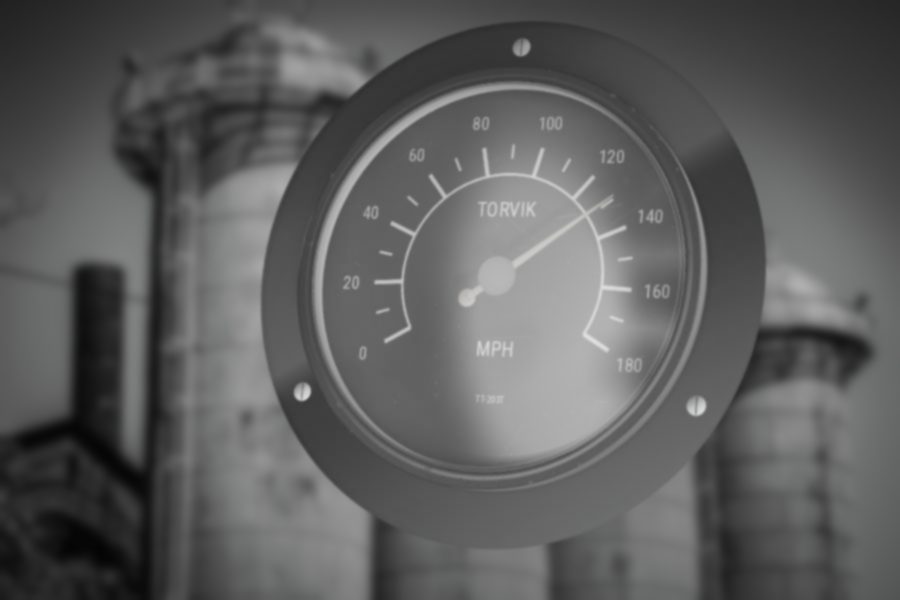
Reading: 130 mph
